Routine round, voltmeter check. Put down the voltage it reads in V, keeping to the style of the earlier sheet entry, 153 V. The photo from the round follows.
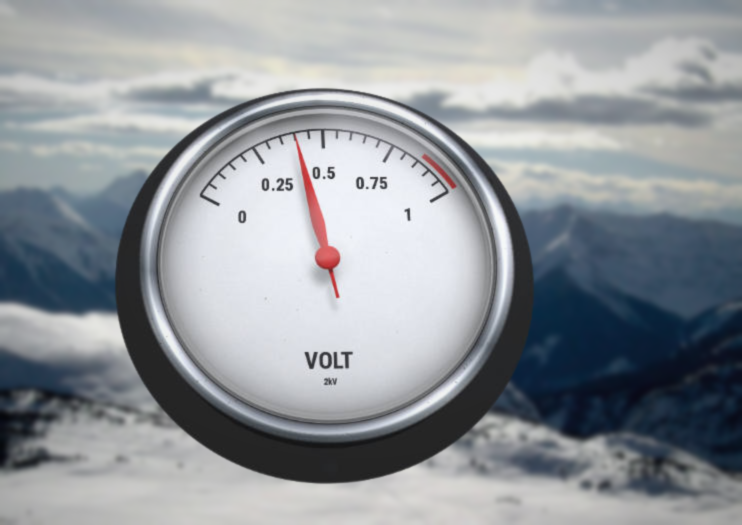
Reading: 0.4 V
